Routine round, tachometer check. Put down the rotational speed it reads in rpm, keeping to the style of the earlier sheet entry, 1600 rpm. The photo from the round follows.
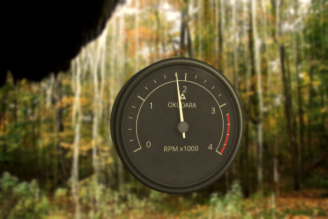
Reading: 1800 rpm
